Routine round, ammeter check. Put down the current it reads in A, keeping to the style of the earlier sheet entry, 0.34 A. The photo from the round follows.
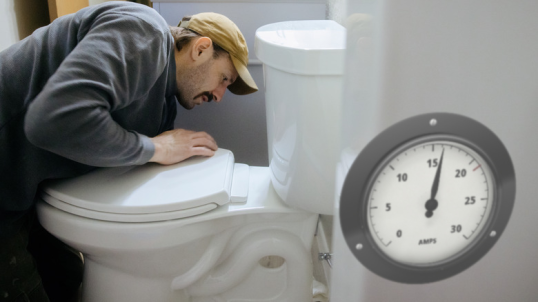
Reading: 16 A
